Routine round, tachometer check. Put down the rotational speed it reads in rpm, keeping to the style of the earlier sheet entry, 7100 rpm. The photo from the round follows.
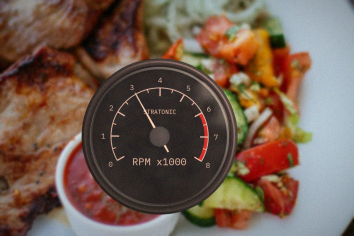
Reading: 3000 rpm
